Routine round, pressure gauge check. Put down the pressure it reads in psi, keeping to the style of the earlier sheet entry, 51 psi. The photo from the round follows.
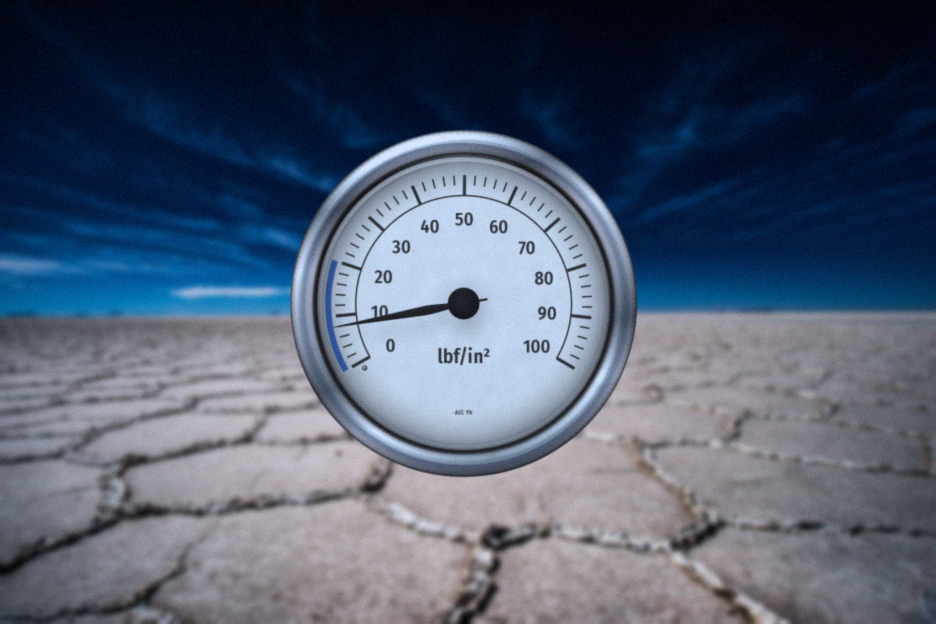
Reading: 8 psi
